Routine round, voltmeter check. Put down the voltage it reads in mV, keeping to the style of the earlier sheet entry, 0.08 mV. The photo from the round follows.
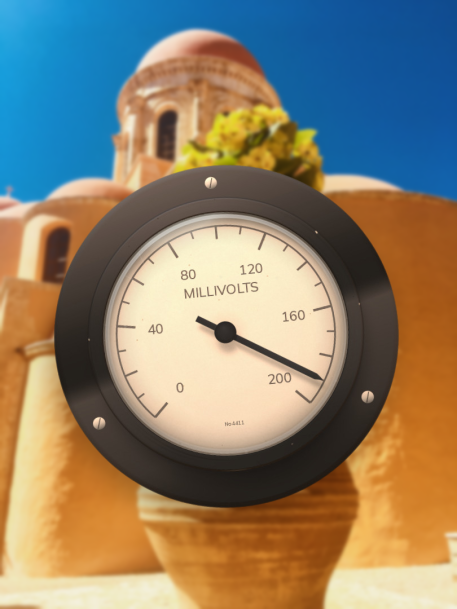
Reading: 190 mV
